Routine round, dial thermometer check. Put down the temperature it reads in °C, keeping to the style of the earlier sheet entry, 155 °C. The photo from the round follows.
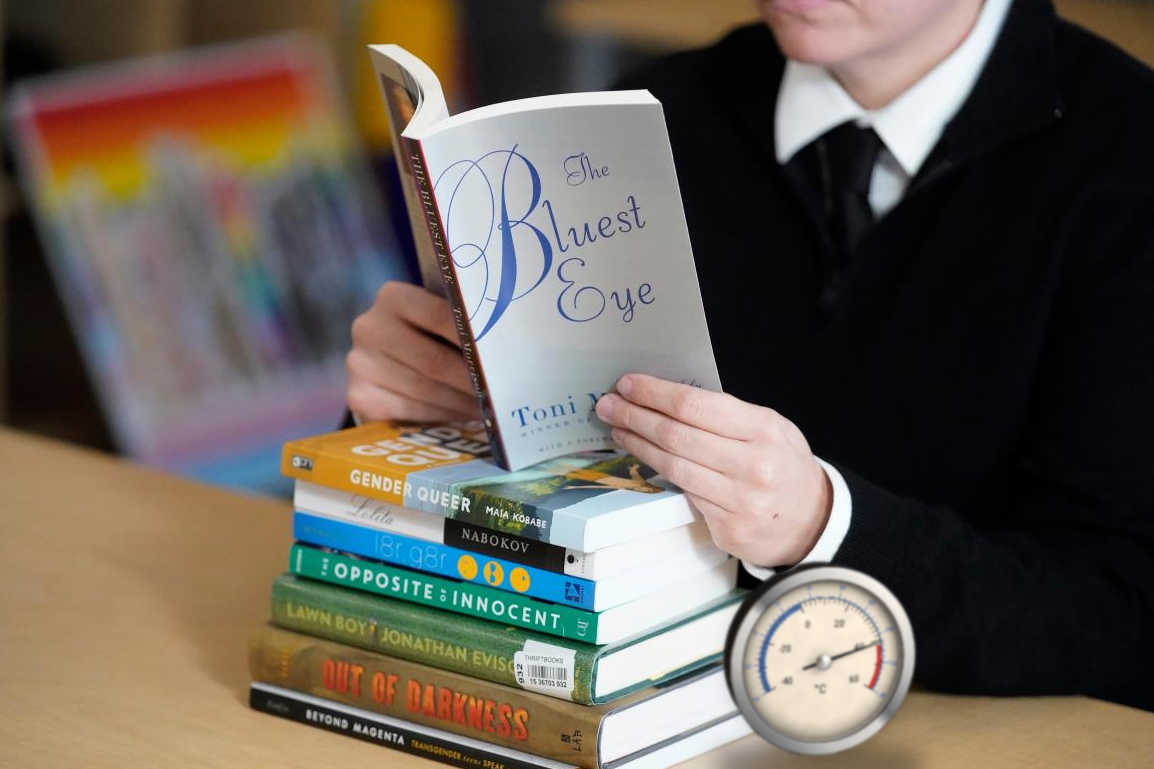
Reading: 40 °C
